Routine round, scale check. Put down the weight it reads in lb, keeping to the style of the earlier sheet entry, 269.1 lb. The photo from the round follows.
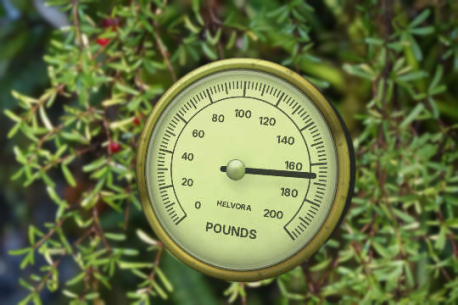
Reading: 166 lb
